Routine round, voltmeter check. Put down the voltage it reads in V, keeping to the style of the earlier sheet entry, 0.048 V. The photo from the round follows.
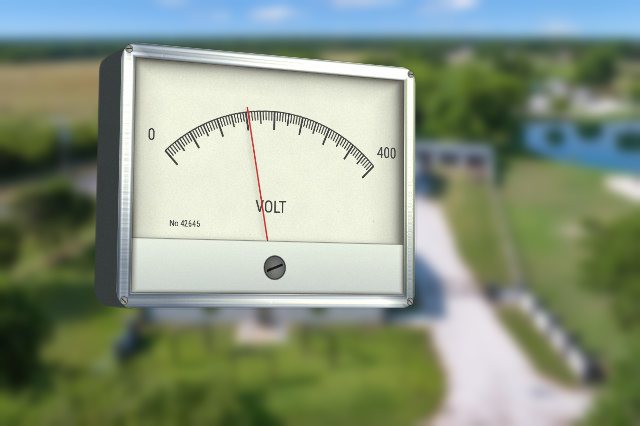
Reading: 150 V
